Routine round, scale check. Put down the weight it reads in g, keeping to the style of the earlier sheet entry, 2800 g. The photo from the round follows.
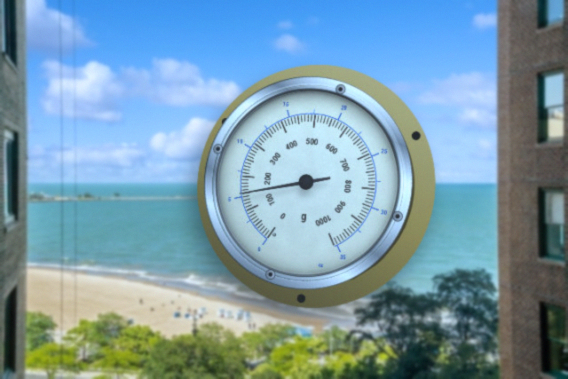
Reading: 150 g
